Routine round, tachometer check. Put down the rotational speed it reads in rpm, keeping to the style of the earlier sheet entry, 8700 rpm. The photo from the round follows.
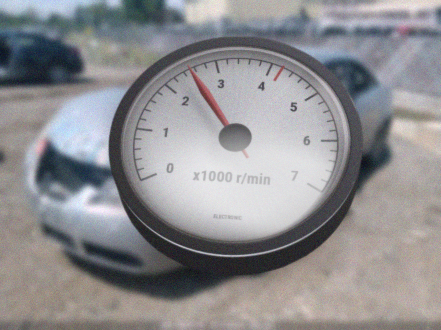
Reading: 2500 rpm
